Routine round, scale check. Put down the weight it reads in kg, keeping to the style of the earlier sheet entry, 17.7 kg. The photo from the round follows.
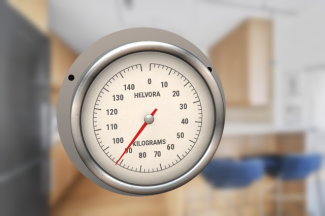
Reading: 92 kg
